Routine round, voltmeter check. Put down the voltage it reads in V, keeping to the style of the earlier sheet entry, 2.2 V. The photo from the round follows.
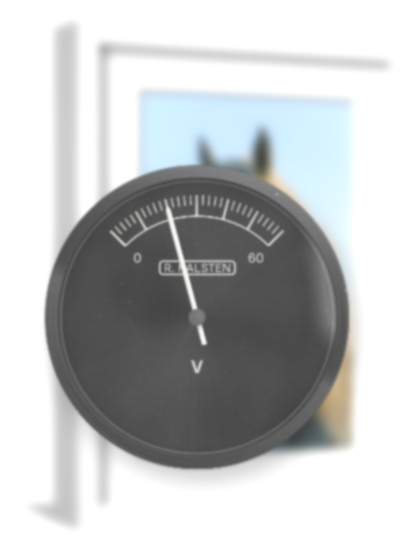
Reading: 20 V
